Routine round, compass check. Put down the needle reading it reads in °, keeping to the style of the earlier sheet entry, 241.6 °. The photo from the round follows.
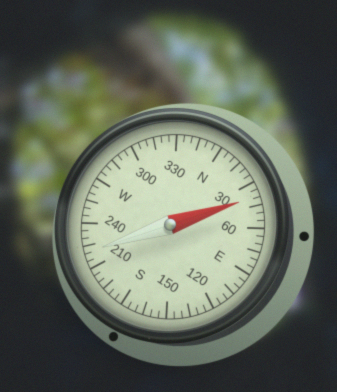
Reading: 40 °
